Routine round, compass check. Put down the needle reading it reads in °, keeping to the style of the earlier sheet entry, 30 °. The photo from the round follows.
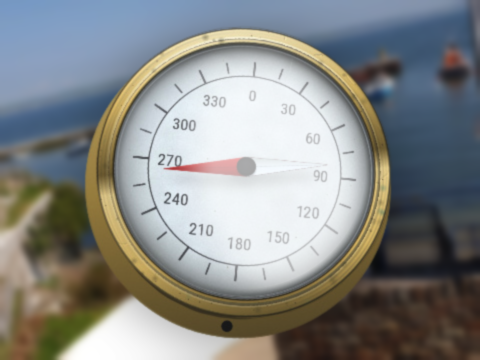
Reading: 262.5 °
